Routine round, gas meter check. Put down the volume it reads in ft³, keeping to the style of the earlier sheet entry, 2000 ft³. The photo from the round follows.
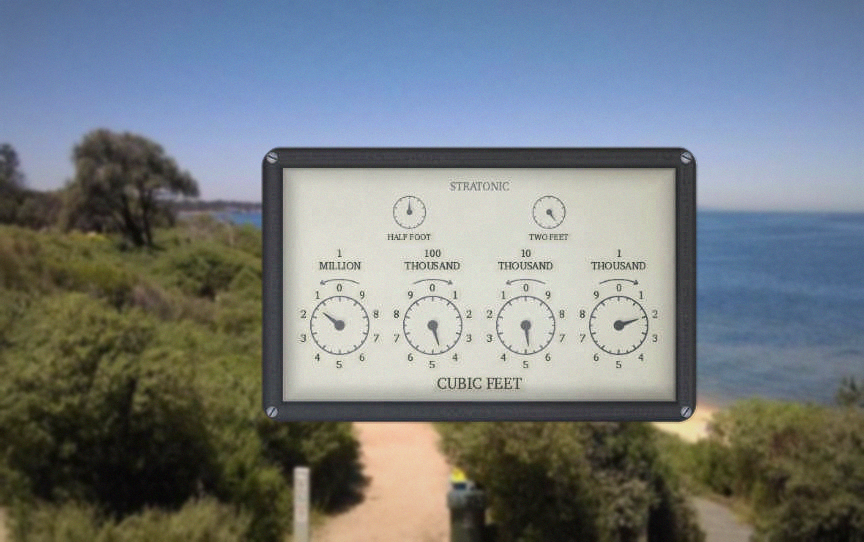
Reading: 145200 ft³
